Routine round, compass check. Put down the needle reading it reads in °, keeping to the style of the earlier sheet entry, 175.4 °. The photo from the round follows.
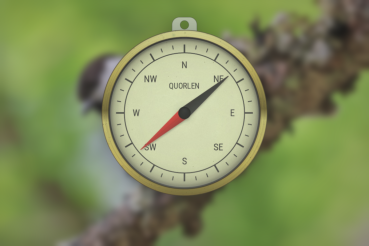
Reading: 230 °
